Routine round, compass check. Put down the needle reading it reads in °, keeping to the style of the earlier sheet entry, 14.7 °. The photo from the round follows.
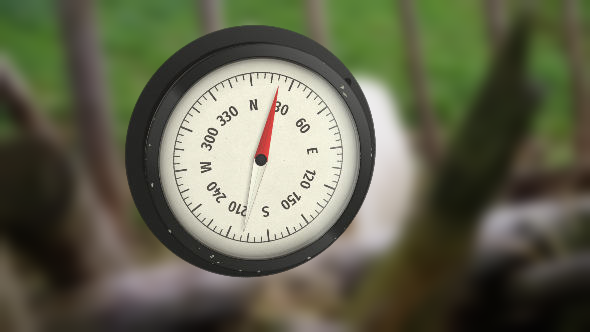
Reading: 20 °
